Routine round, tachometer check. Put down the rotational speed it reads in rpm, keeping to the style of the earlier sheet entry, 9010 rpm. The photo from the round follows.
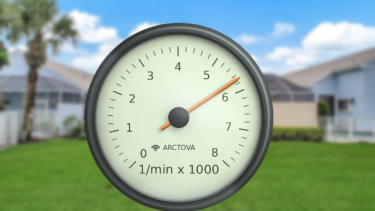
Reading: 5700 rpm
